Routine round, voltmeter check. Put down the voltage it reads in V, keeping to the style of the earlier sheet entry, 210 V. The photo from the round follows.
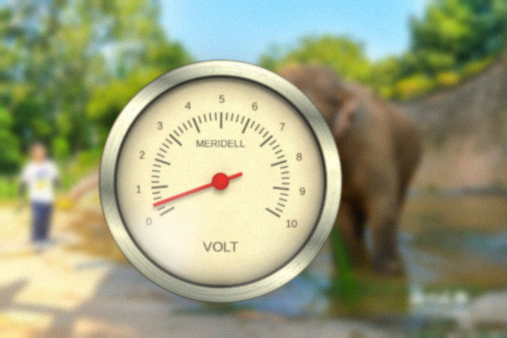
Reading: 0.4 V
